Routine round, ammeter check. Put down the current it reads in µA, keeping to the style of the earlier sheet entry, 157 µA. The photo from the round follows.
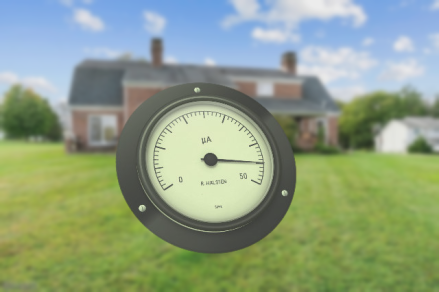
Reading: 45 µA
